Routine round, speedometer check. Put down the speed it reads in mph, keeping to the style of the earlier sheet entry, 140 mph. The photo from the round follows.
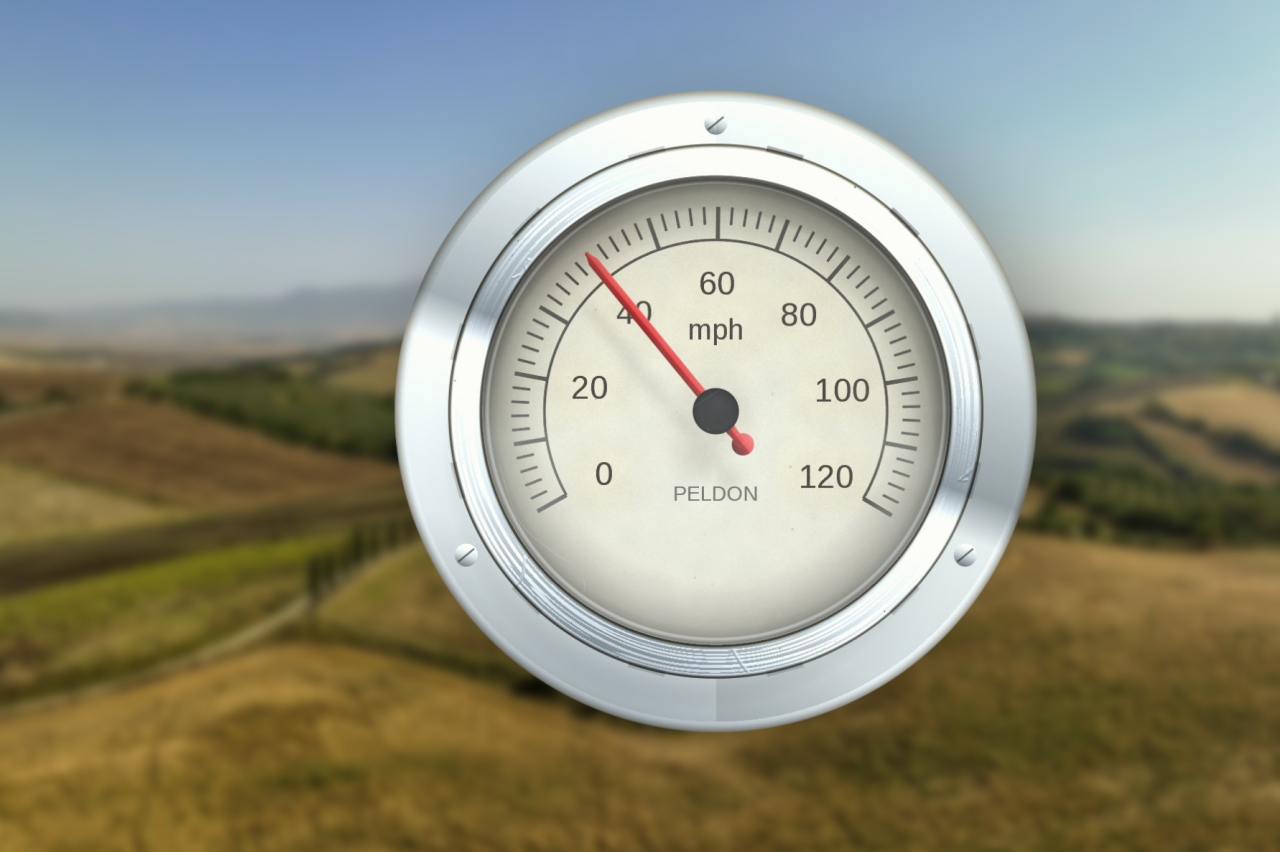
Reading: 40 mph
